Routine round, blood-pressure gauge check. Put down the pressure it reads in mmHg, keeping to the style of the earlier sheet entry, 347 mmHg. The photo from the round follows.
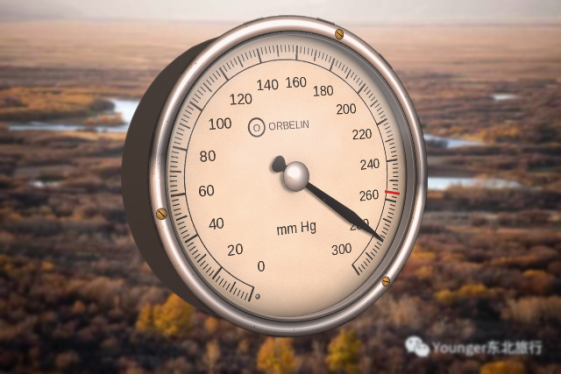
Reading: 280 mmHg
